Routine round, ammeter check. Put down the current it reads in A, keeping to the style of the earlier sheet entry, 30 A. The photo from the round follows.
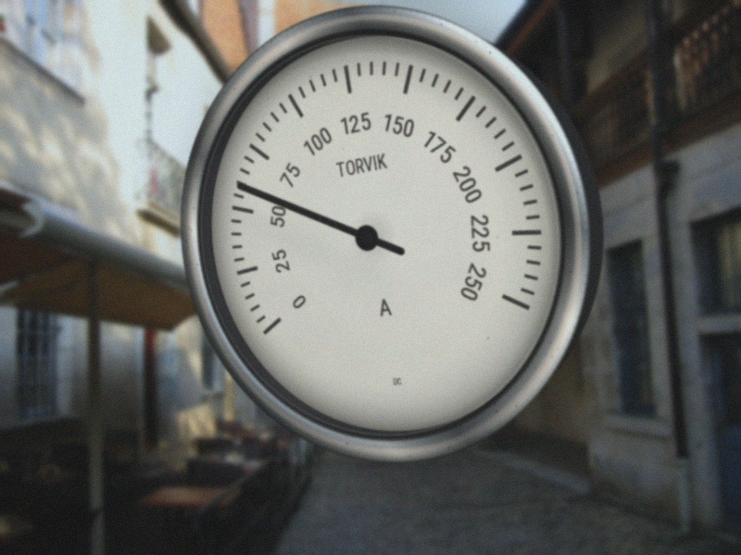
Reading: 60 A
